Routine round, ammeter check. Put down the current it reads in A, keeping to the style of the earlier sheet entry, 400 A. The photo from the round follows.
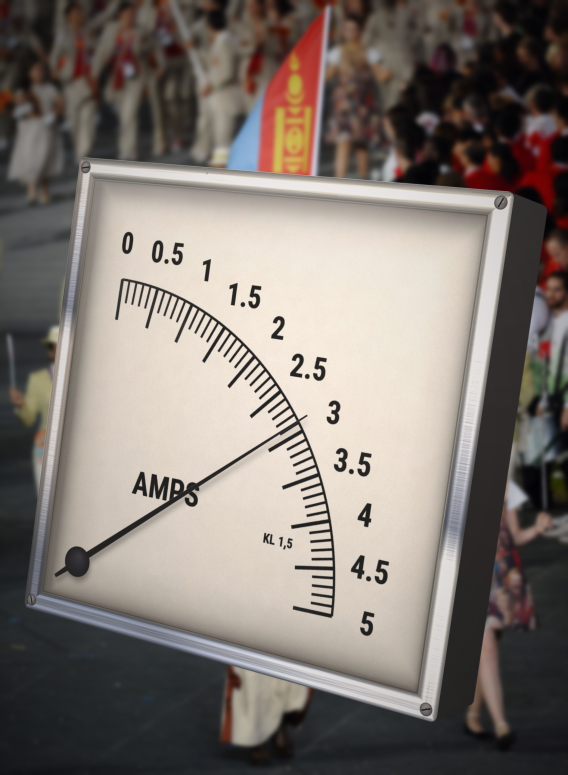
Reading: 2.9 A
